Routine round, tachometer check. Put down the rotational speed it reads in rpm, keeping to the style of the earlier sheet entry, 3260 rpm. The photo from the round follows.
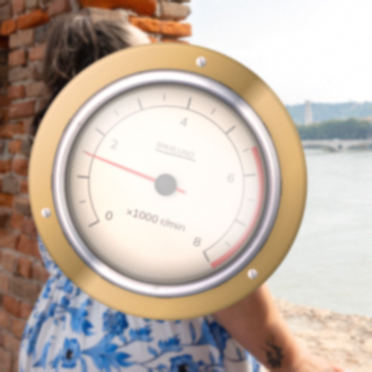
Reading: 1500 rpm
